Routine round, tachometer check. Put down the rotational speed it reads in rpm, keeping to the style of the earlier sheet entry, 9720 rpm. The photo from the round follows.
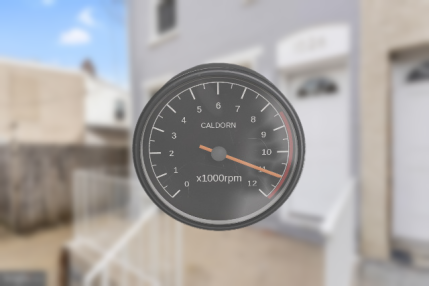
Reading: 11000 rpm
